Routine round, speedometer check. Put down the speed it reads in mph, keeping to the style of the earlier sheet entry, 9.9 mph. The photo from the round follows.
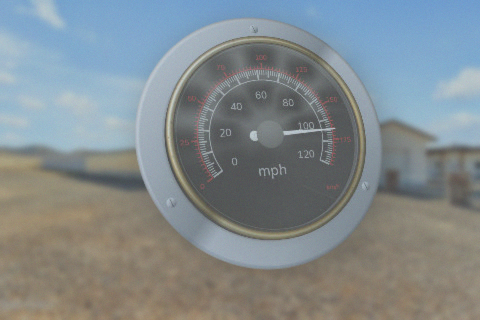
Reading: 105 mph
